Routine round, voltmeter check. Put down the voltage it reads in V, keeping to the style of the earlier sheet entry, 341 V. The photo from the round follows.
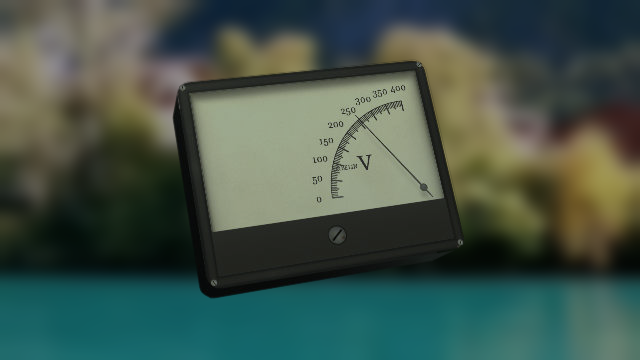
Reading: 250 V
